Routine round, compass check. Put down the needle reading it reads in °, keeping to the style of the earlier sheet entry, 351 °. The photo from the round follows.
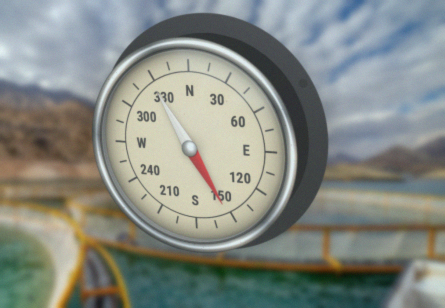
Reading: 150 °
